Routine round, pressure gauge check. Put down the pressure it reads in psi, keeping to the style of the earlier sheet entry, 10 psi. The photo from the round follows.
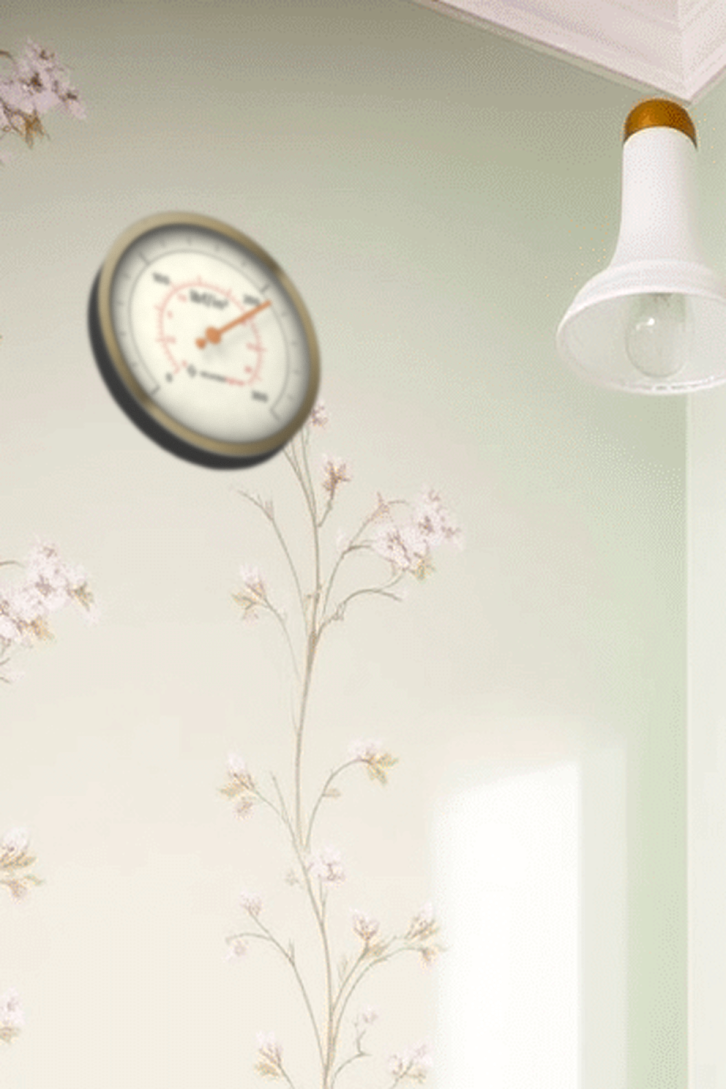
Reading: 210 psi
